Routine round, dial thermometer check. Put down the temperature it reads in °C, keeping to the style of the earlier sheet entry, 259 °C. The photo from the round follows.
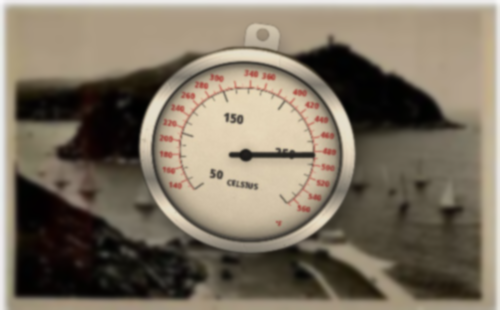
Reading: 250 °C
